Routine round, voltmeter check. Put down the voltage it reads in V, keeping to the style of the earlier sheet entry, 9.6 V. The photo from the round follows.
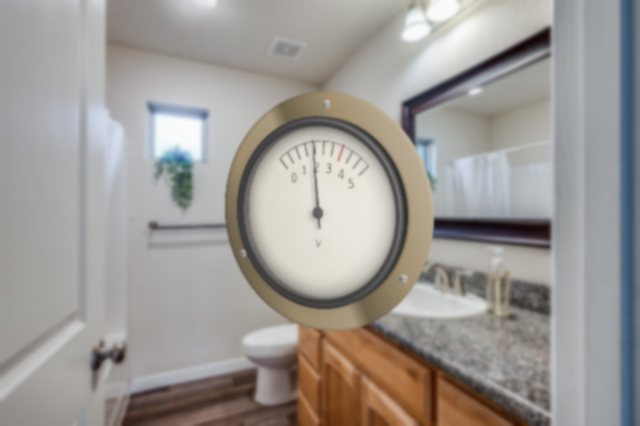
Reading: 2 V
